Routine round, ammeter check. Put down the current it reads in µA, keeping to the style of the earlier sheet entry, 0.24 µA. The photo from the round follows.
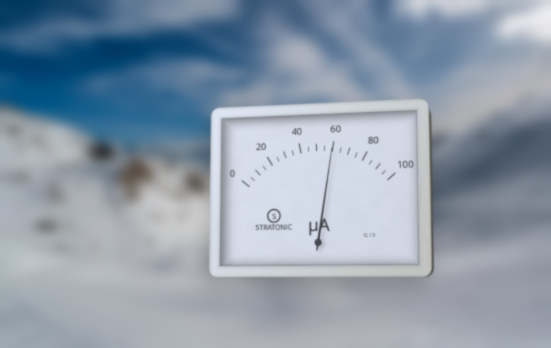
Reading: 60 µA
